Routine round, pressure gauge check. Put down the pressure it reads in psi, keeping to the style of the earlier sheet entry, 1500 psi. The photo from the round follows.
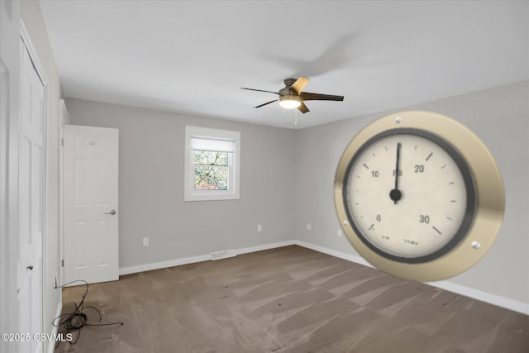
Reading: 16 psi
